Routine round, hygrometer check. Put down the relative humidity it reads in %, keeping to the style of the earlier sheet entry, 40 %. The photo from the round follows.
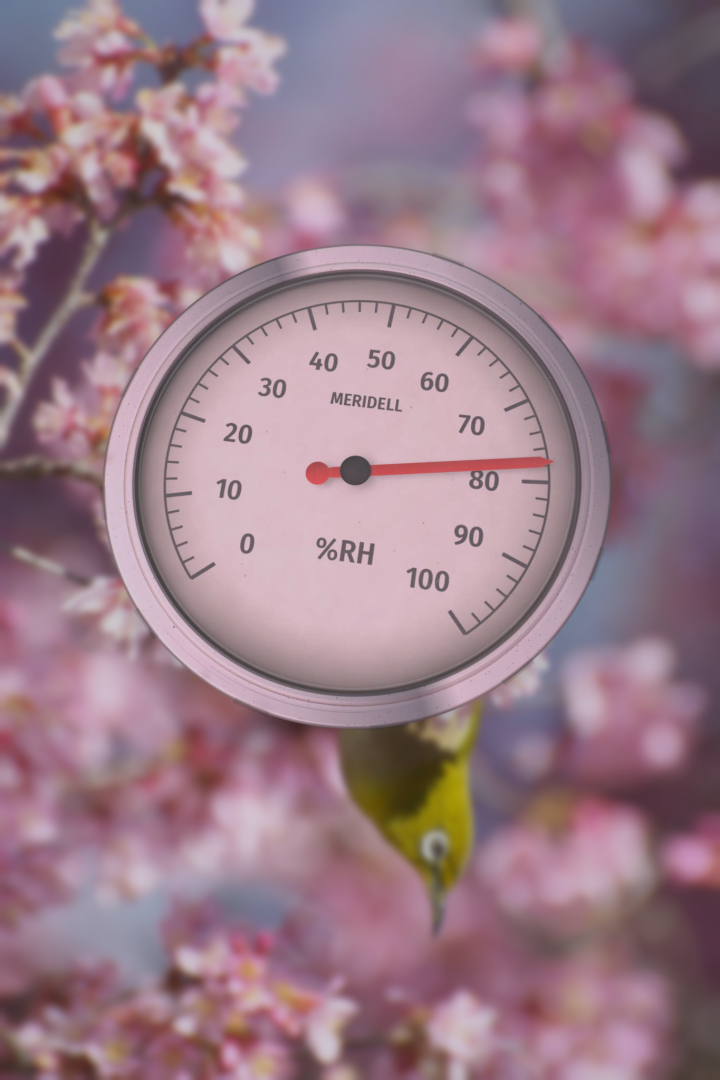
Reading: 78 %
